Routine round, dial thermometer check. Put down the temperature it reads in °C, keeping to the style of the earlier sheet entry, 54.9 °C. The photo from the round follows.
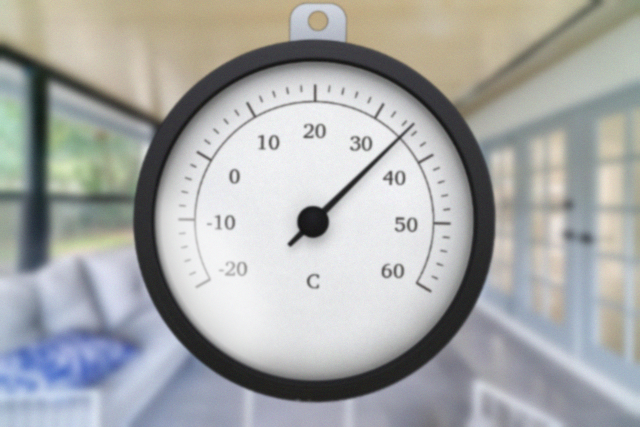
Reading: 35 °C
